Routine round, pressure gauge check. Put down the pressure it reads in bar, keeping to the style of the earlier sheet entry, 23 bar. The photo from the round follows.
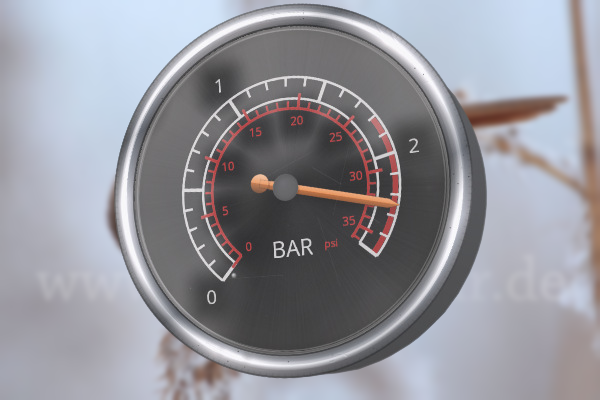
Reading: 2.25 bar
